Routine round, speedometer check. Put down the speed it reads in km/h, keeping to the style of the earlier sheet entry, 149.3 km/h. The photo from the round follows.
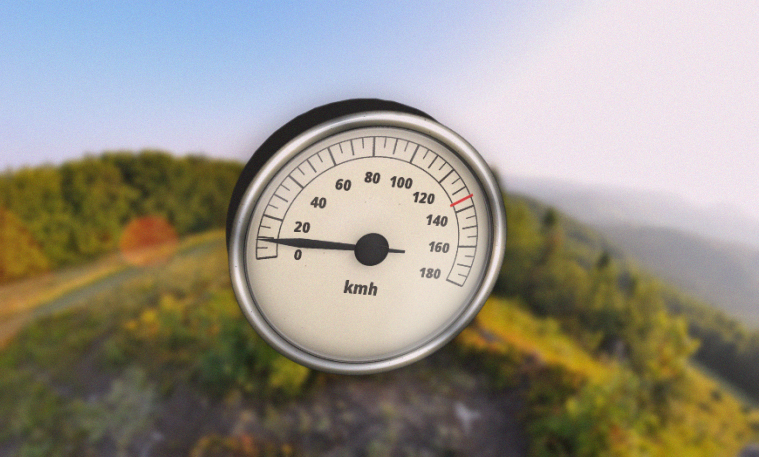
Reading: 10 km/h
